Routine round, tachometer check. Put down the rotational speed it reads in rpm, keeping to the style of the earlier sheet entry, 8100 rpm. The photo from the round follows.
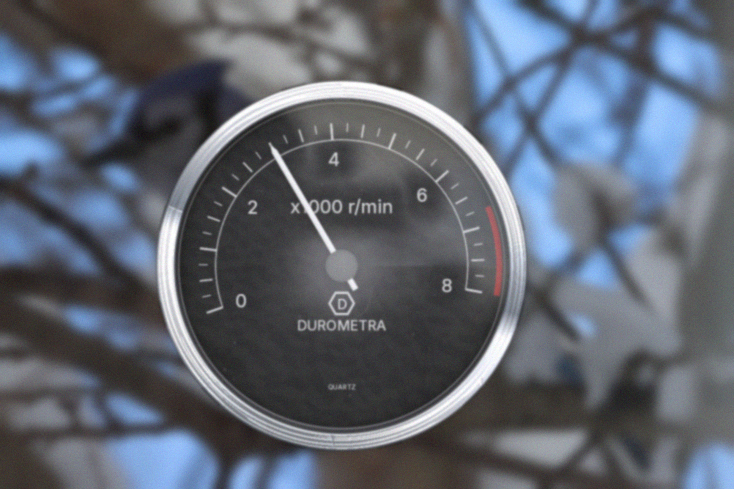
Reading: 3000 rpm
